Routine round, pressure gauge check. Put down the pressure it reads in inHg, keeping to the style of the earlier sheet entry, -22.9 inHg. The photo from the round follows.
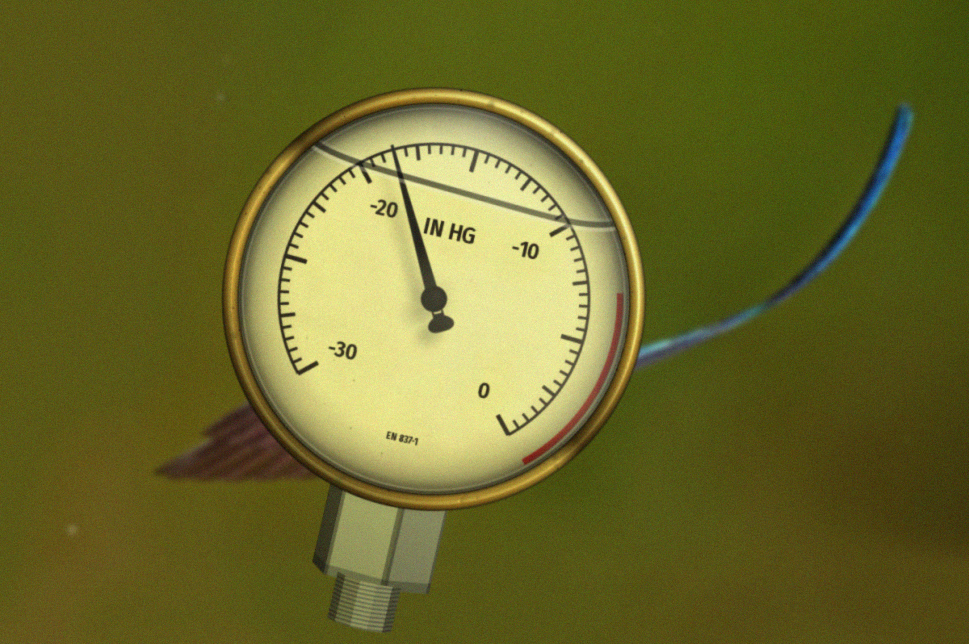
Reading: -18.5 inHg
